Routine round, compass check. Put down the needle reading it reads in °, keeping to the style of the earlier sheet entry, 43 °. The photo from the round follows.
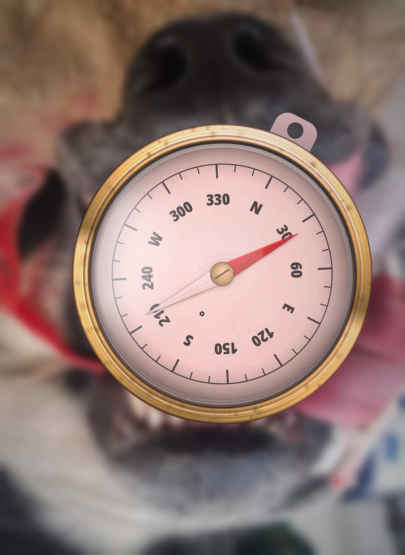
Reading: 35 °
